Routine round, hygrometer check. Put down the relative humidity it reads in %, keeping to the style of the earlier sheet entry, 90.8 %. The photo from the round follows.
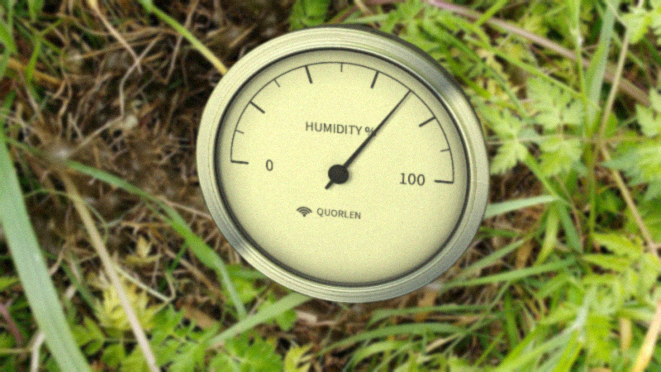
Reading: 70 %
